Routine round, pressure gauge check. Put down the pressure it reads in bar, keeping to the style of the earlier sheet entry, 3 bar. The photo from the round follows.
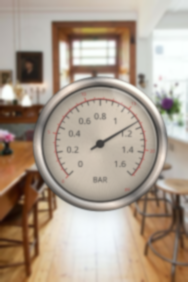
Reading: 1.15 bar
